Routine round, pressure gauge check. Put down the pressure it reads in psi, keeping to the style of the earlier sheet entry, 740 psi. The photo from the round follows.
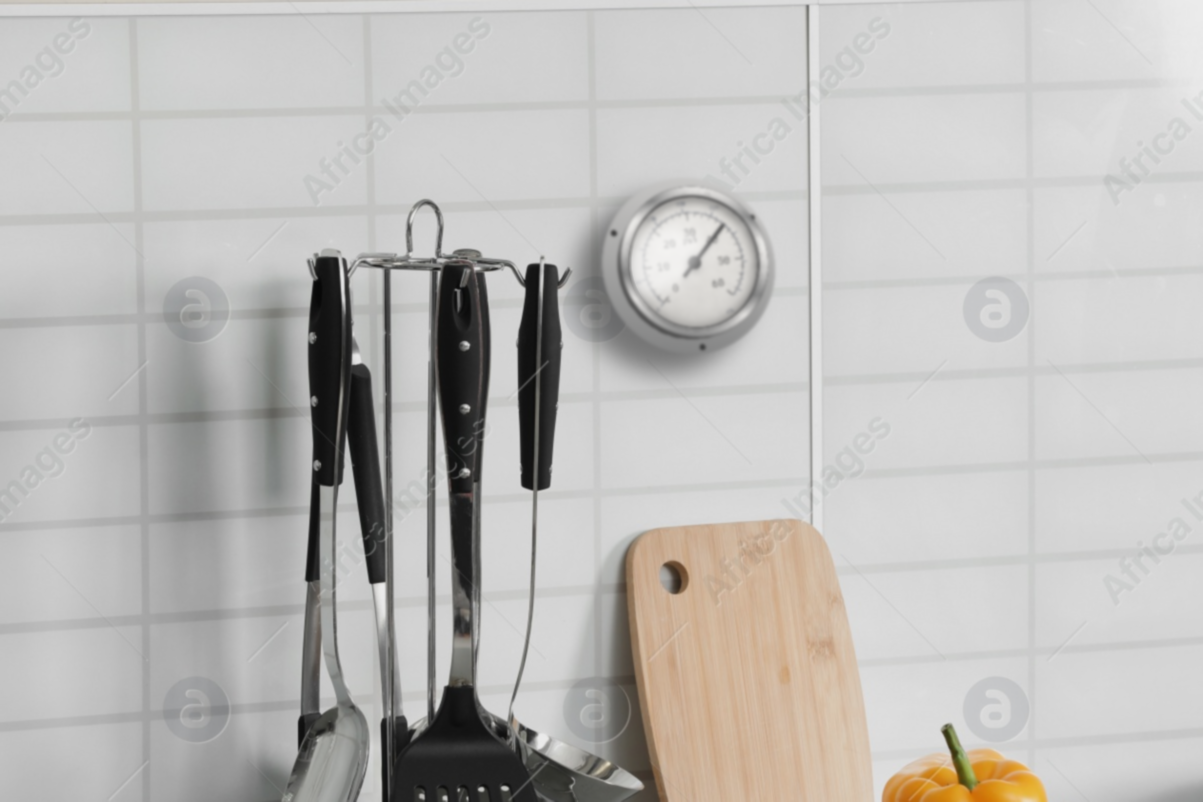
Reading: 40 psi
